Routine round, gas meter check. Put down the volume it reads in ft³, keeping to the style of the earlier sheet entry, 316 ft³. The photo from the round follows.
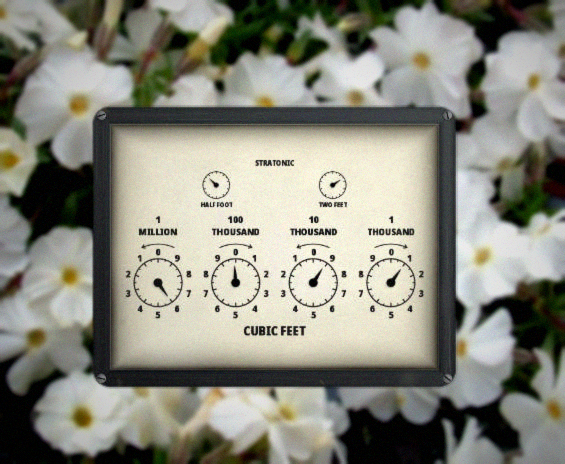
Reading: 599100 ft³
